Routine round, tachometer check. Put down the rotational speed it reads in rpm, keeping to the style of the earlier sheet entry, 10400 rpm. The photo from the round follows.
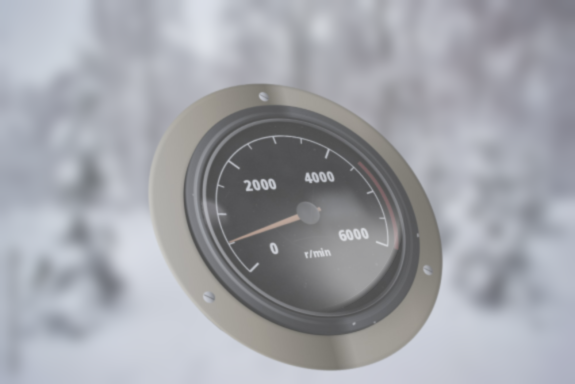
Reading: 500 rpm
